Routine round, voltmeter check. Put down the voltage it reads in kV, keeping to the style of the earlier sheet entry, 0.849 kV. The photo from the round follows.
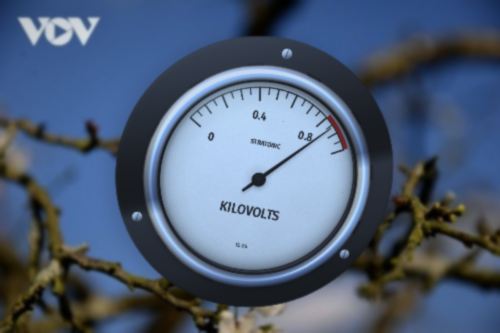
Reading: 0.85 kV
